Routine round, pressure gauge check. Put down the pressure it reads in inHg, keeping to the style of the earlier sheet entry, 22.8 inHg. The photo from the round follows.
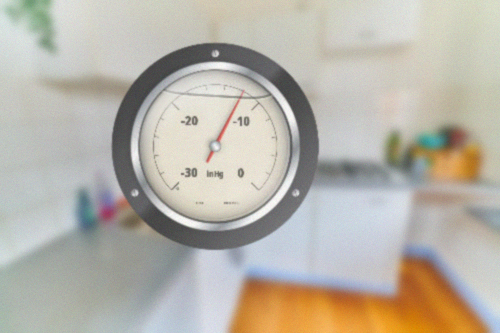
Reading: -12 inHg
